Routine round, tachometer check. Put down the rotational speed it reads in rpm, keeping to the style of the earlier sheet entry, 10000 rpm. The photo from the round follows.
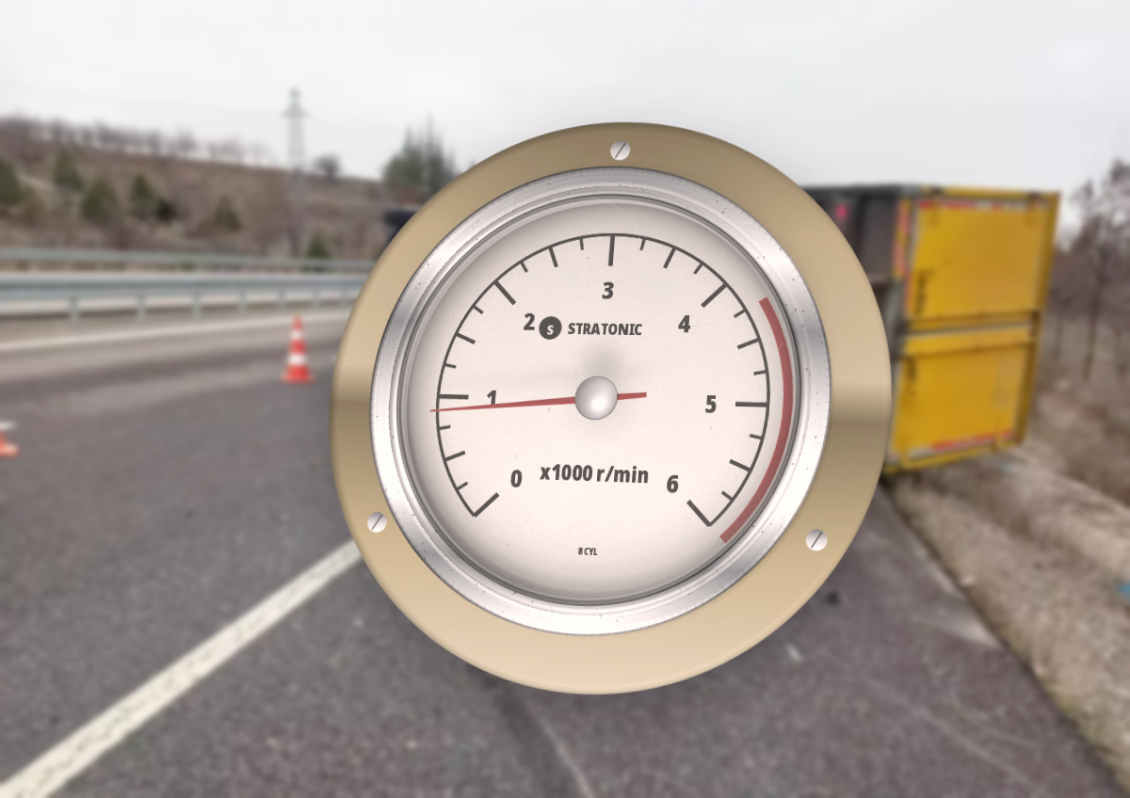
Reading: 875 rpm
